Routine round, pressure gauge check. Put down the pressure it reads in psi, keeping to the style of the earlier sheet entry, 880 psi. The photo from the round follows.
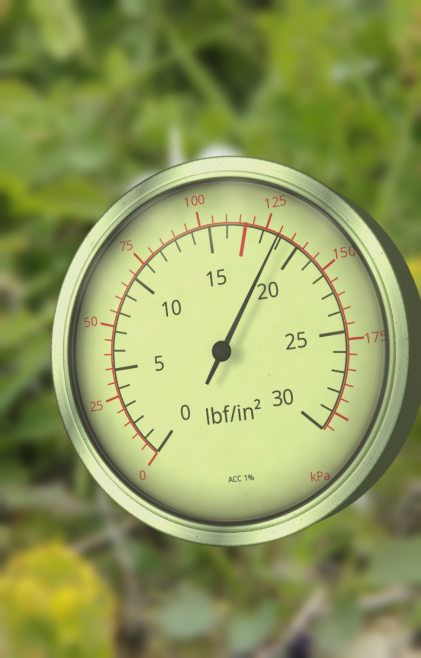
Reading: 19 psi
